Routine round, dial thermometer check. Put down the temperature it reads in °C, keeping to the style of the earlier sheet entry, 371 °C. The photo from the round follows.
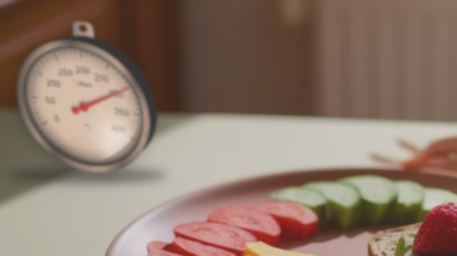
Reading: 300 °C
